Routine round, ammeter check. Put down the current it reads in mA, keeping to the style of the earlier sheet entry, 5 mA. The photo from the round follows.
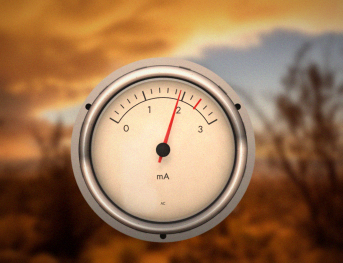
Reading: 1.9 mA
